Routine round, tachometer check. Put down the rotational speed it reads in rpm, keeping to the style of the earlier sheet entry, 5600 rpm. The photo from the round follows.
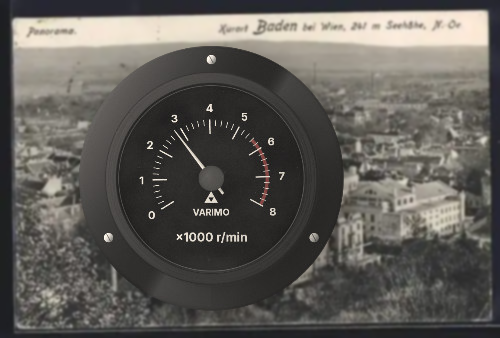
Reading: 2800 rpm
